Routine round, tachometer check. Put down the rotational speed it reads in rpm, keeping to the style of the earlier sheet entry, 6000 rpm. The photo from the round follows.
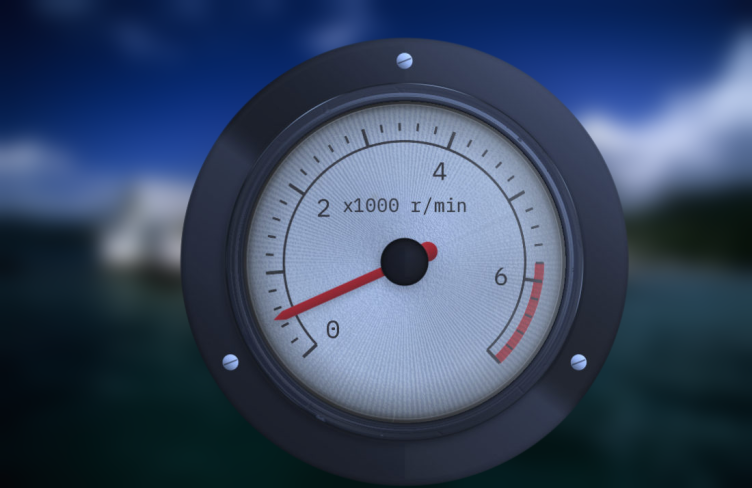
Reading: 500 rpm
